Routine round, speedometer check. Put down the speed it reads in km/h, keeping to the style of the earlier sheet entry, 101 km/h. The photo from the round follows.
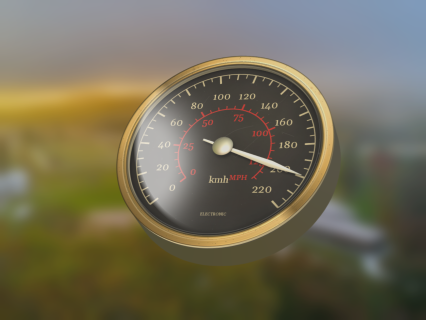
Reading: 200 km/h
